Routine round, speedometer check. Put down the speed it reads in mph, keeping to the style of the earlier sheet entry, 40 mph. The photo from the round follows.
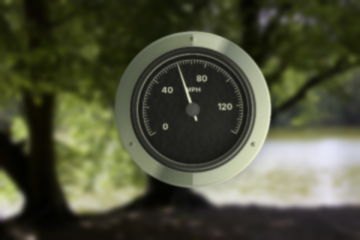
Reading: 60 mph
